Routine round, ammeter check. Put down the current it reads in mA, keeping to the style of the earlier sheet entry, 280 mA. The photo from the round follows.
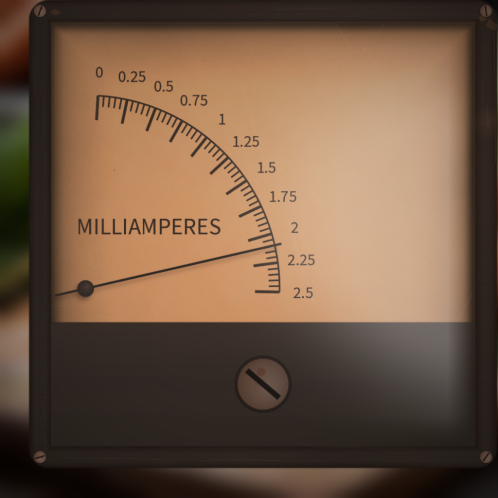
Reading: 2.1 mA
